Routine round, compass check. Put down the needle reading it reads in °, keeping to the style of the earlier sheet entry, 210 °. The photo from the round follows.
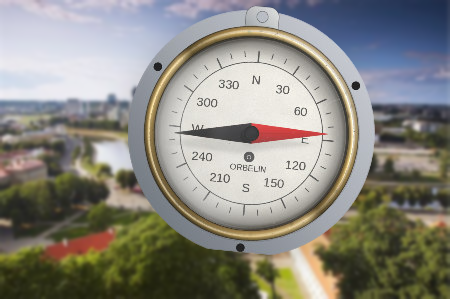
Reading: 85 °
